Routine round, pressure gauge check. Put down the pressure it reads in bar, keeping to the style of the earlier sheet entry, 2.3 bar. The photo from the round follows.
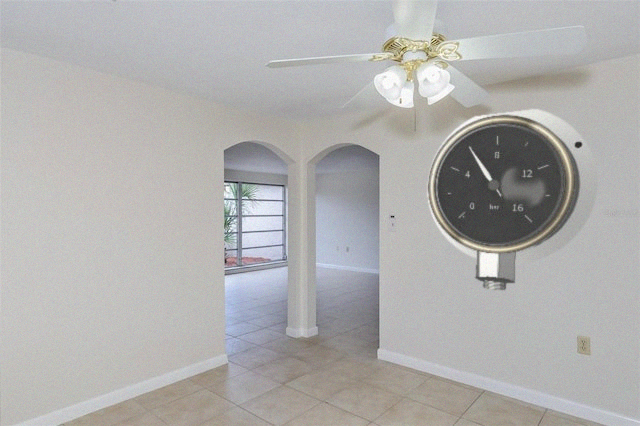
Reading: 6 bar
